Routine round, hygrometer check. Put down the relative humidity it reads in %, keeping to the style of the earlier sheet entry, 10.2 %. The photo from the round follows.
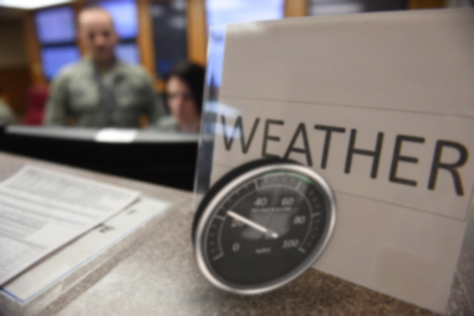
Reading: 24 %
